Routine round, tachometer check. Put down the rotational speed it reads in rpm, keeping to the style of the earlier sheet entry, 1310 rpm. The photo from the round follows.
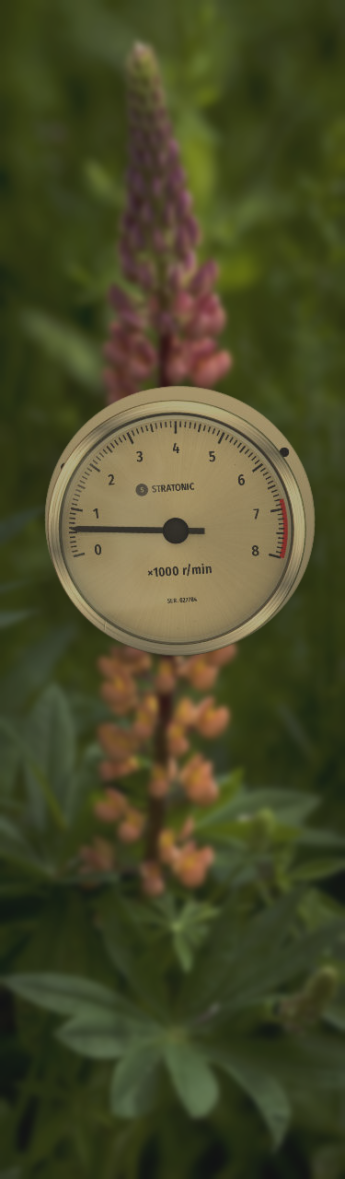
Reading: 600 rpm
